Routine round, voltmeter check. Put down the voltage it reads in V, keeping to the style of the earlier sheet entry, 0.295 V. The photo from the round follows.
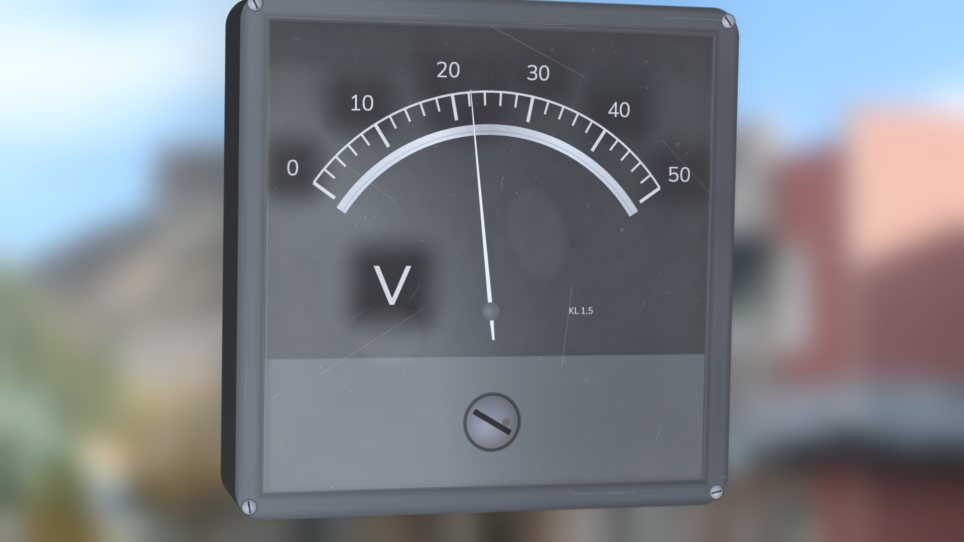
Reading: 22 V
